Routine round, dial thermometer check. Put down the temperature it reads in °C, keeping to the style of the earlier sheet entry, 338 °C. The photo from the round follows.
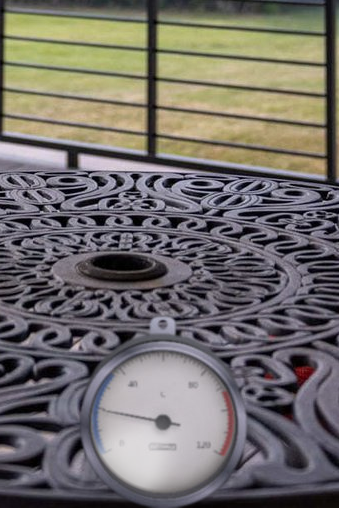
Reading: 20 °C
